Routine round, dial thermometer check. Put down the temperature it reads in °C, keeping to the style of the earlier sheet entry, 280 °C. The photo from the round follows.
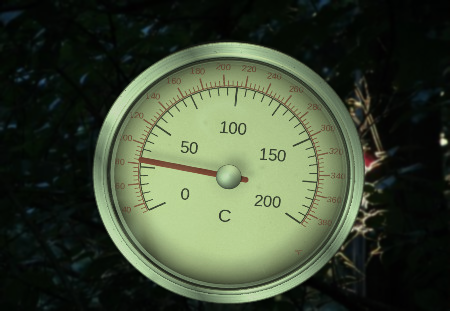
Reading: 30 °C
